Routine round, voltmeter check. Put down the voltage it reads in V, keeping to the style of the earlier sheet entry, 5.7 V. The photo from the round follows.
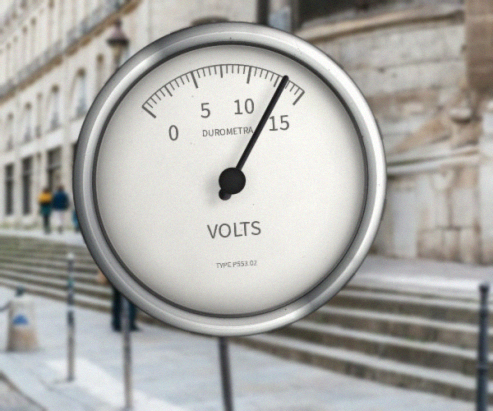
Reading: 13 V
